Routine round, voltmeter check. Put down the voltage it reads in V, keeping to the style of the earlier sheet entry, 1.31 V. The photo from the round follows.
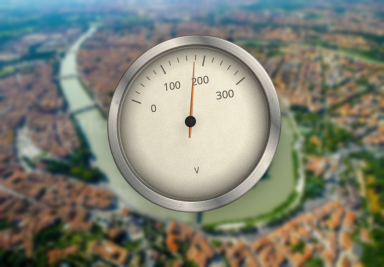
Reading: 180 V
